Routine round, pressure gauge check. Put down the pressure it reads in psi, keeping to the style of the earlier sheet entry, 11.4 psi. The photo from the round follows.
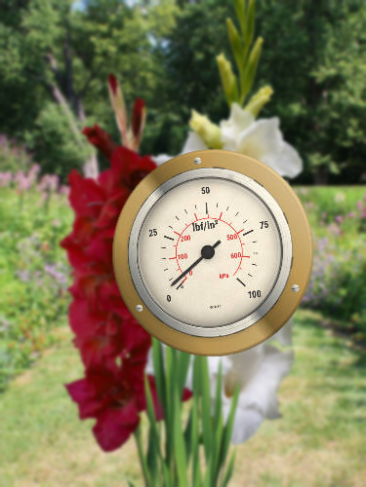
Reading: 2.5 psi
